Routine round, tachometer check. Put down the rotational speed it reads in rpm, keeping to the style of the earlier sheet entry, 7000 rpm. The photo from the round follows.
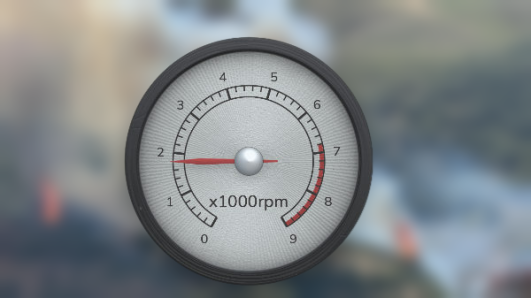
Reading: 1800 rpm
